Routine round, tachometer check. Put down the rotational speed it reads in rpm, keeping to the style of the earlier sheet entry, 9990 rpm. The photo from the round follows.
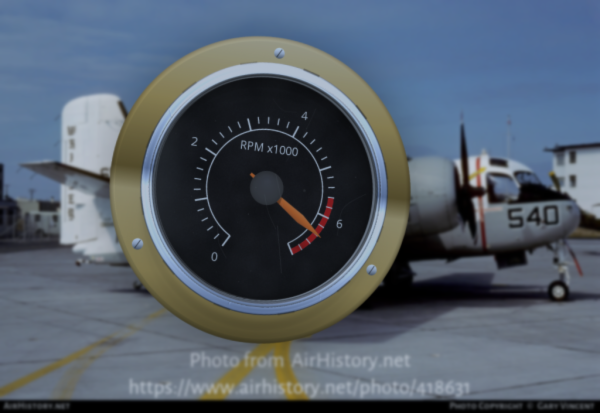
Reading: 6400 rpm
